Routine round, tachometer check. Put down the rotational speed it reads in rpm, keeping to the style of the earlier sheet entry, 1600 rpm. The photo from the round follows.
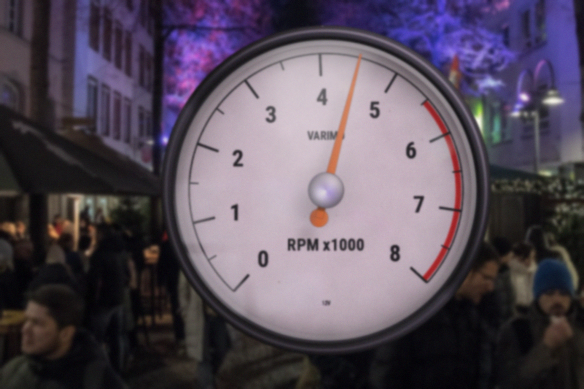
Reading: 4500 rpm
